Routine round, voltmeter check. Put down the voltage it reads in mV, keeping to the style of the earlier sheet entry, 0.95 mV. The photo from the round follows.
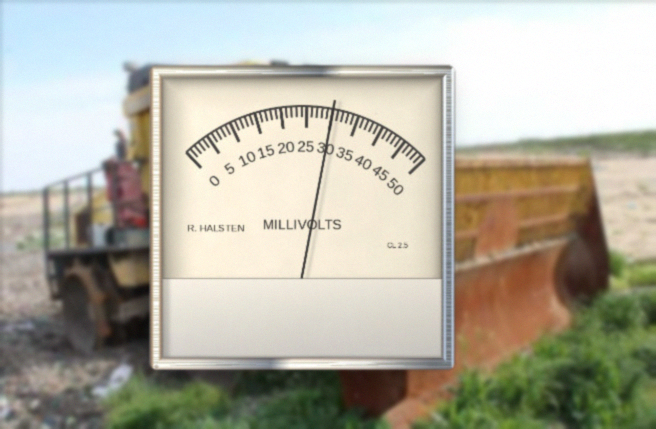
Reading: 30 mV
